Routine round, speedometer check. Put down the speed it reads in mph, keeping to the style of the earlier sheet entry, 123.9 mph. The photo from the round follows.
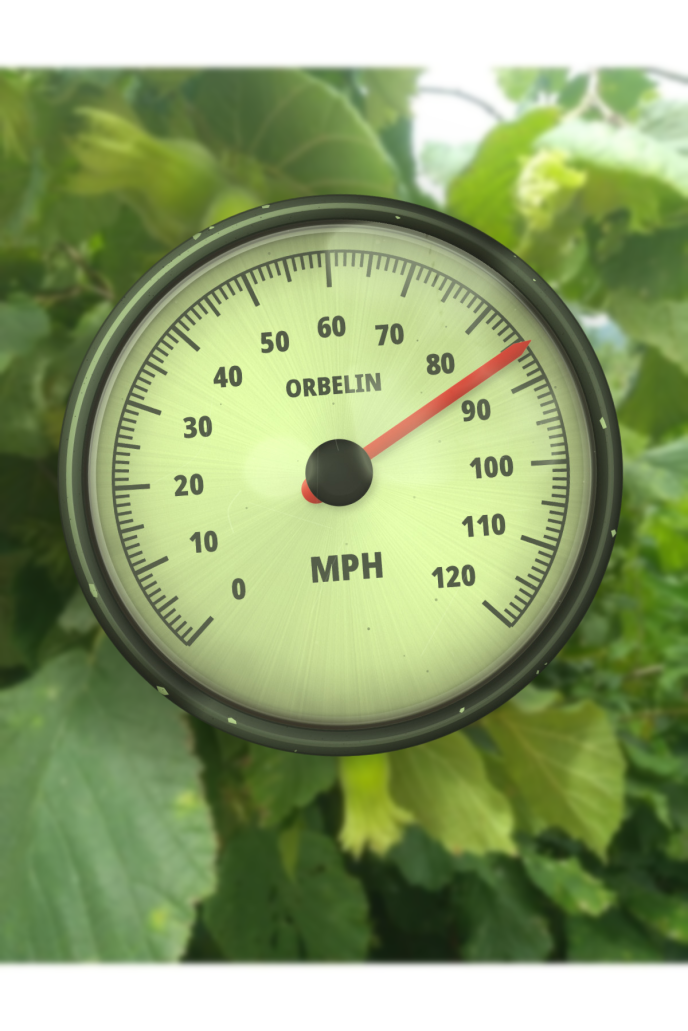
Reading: 86 mph
